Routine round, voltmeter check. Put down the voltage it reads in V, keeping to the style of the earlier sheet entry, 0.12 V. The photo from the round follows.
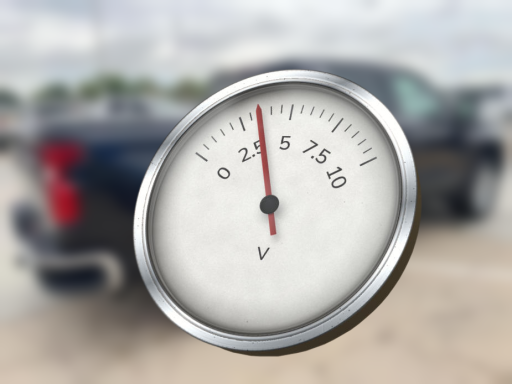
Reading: 3.5 V
